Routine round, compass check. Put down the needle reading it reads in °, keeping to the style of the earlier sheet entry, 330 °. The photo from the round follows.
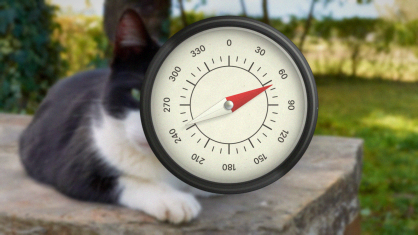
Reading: 65 °
